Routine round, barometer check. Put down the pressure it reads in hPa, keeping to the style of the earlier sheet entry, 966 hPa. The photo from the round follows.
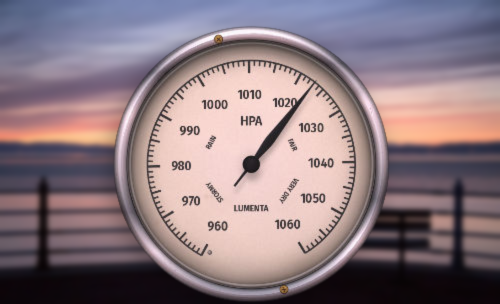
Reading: 1023 hPa
